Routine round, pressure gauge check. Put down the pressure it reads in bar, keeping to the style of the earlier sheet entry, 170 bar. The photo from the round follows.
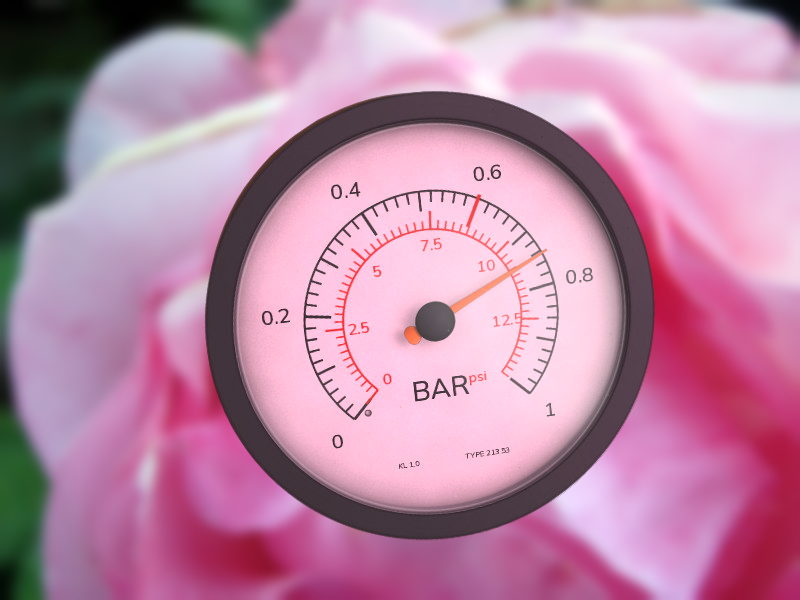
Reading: 0.74 bar
